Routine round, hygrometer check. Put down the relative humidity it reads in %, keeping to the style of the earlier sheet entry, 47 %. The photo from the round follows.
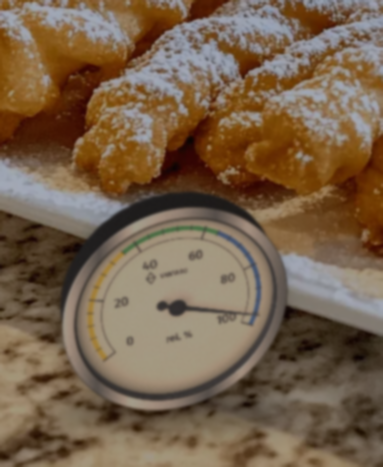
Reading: 96 %
